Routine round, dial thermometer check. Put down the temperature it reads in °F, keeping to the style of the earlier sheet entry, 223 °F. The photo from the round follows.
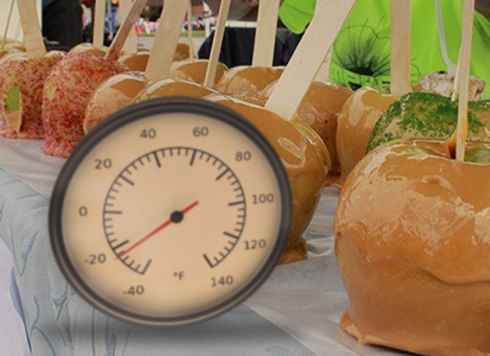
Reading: -24 °F
